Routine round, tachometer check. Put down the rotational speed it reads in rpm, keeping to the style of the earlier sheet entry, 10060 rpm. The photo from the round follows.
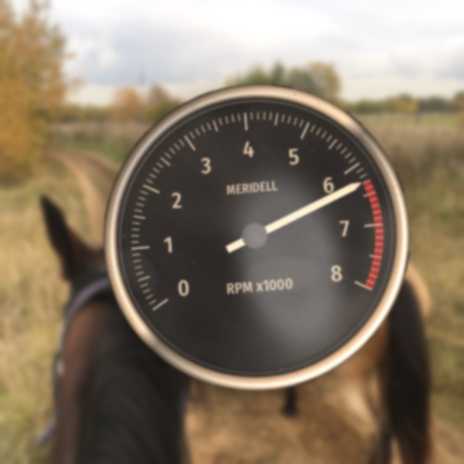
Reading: 6300 rpm
